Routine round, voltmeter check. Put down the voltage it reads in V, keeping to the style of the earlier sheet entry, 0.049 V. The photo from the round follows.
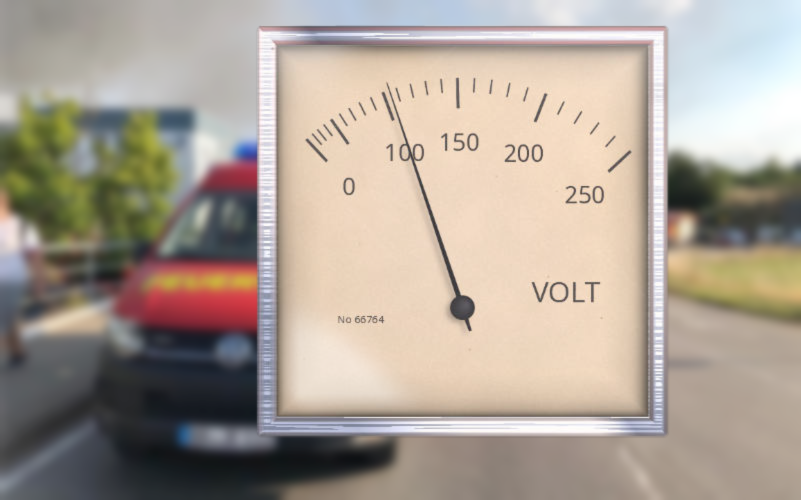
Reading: 105 V
